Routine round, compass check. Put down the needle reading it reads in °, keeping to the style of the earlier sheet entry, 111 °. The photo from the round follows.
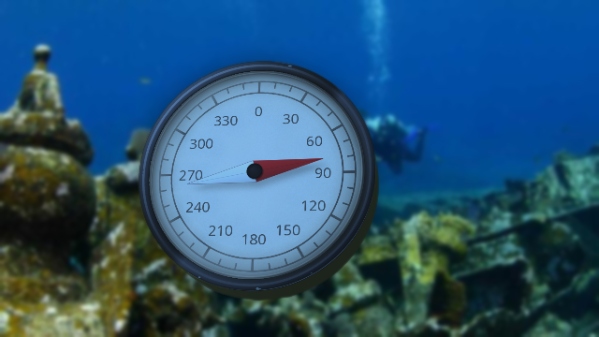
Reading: 80 °
